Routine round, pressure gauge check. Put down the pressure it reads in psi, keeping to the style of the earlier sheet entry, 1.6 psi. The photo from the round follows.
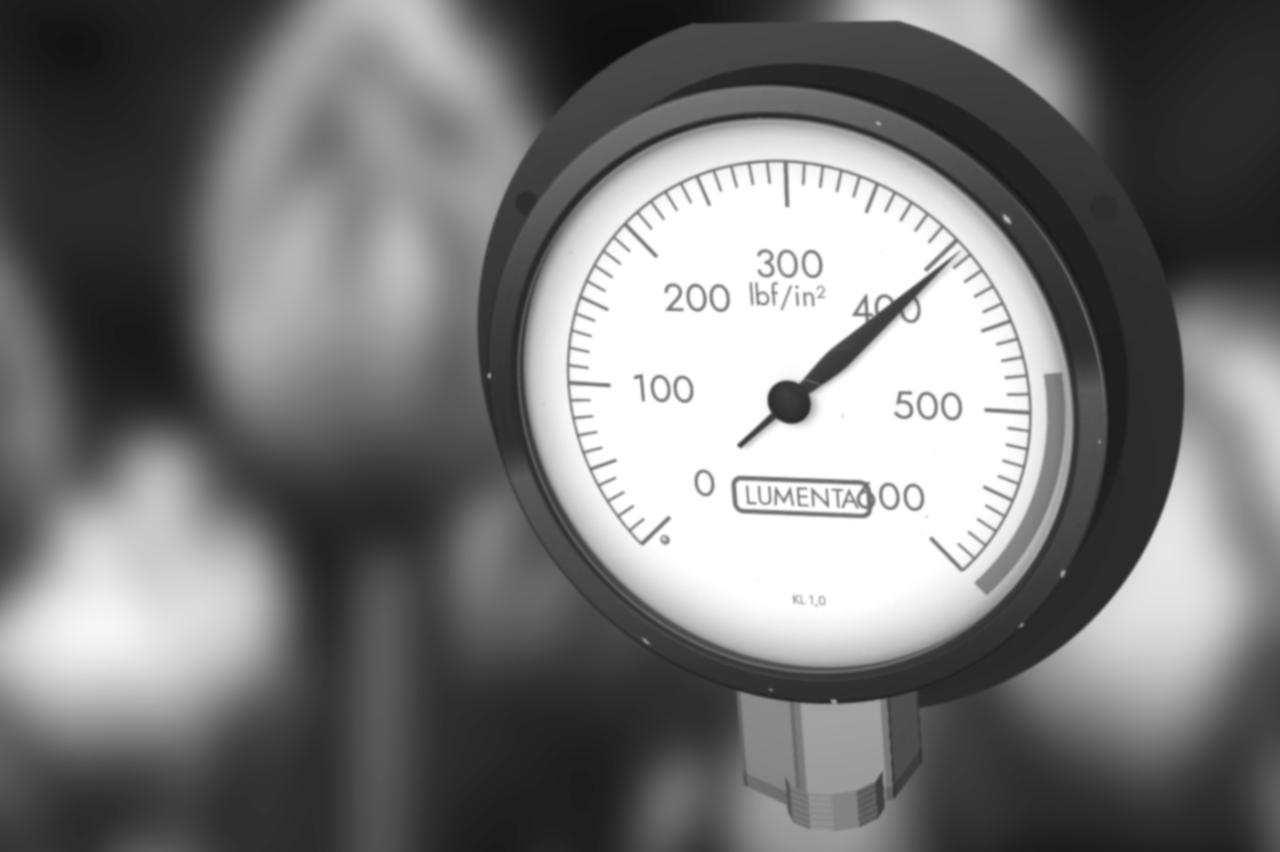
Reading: 405 psi
